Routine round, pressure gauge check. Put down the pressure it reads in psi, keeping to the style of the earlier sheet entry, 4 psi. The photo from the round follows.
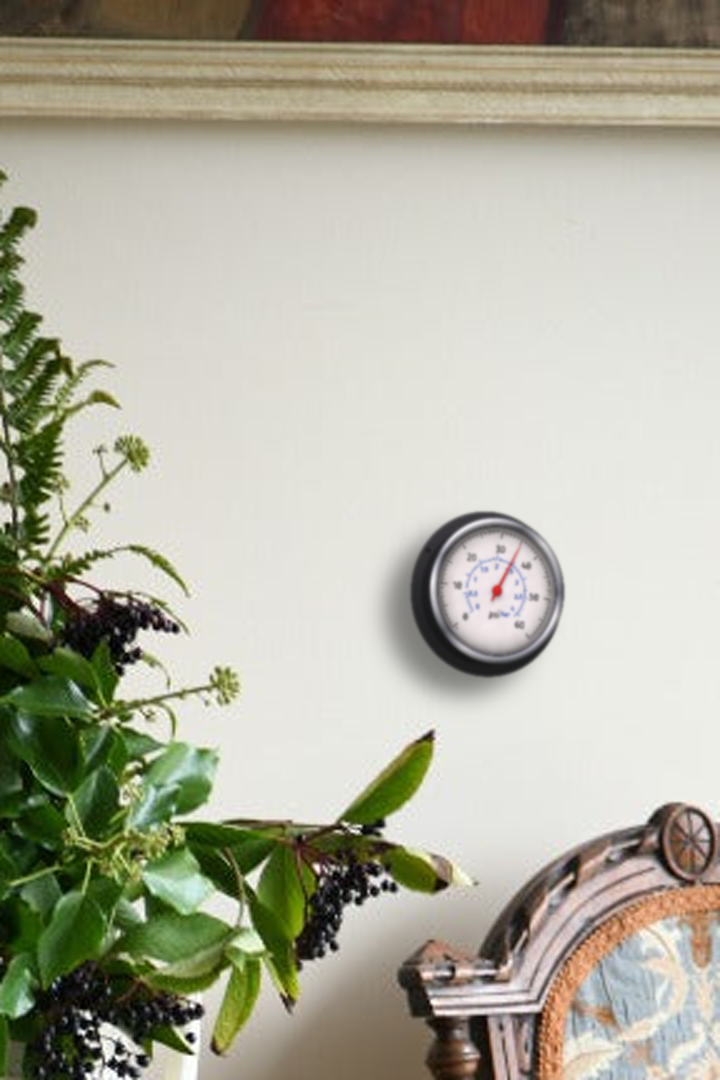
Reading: 35 psi
